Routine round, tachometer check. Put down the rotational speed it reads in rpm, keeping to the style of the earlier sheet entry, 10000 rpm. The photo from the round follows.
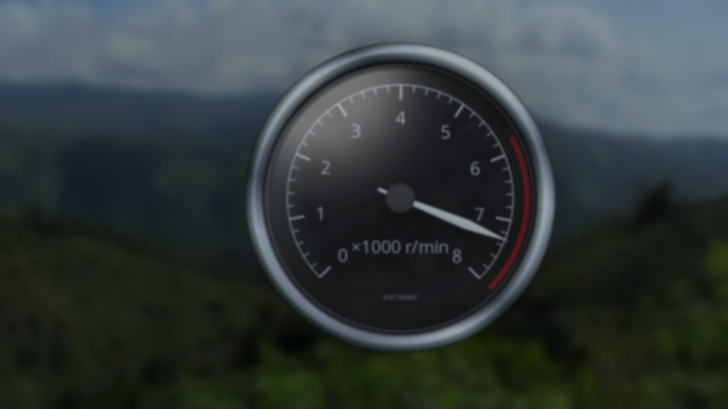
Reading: 7300 rpm
